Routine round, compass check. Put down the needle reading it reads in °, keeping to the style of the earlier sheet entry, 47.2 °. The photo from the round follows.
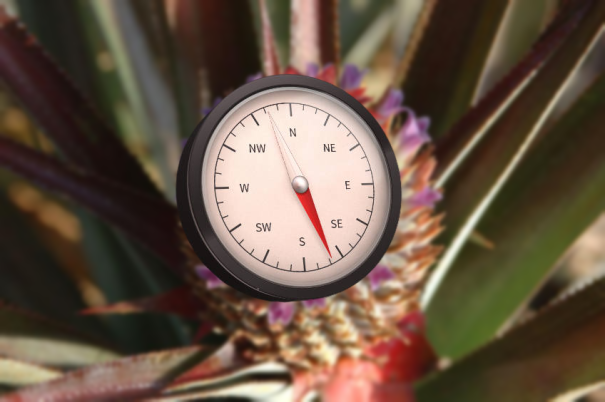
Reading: 160 °
